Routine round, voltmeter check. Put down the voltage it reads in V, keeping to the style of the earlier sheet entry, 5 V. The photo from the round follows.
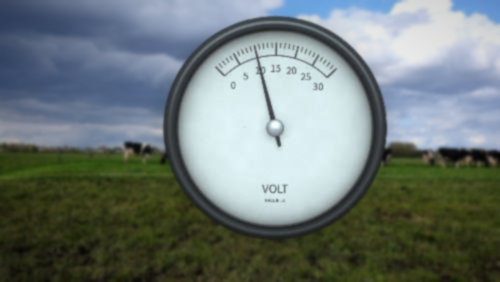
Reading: 10 V
